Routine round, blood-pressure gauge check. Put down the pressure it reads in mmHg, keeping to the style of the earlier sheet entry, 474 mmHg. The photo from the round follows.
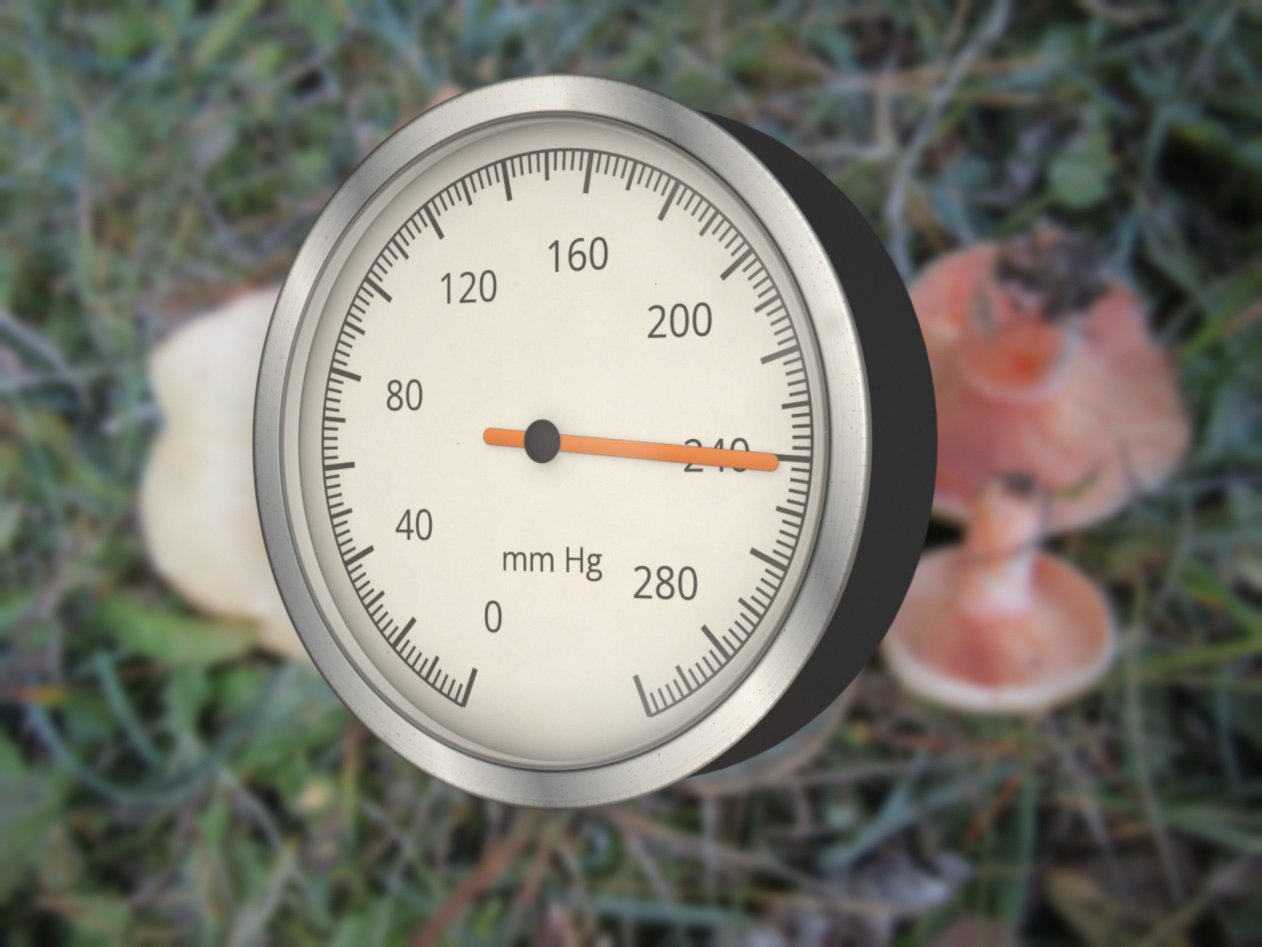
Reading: 241 mmHg
